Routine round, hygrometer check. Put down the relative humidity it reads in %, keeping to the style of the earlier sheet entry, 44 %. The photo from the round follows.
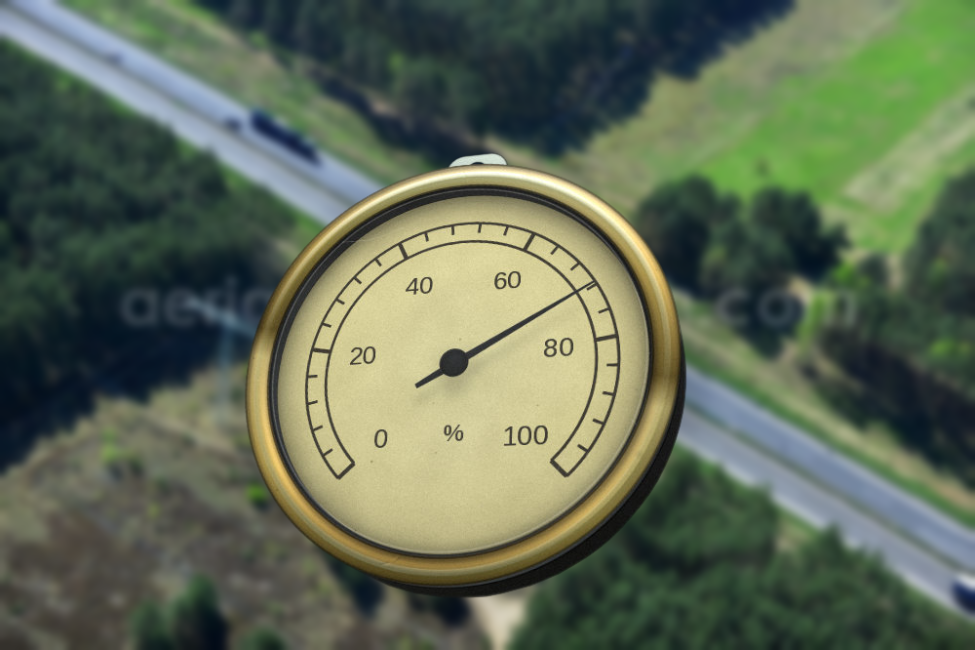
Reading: 72 %
